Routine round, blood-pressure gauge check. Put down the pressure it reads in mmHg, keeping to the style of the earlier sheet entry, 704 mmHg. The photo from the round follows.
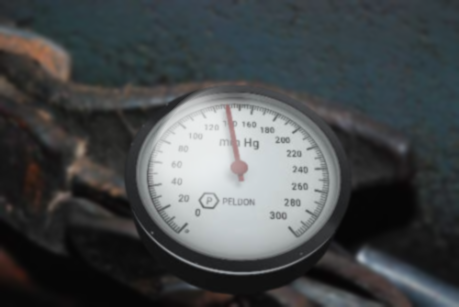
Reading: 140 mmHg
